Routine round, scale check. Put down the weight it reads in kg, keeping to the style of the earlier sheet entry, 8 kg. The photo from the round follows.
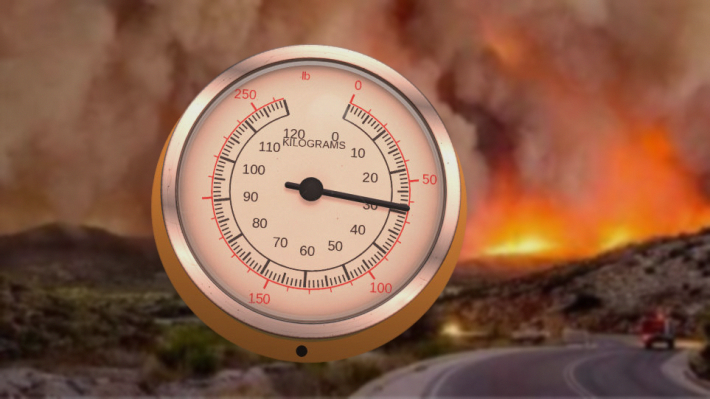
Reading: 29 kg
